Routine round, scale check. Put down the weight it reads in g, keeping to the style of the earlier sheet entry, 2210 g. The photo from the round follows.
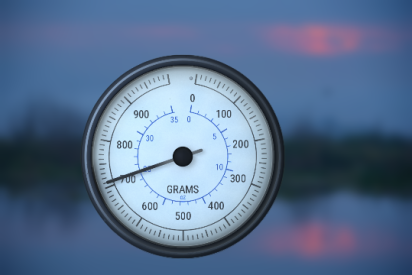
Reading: 710 g
